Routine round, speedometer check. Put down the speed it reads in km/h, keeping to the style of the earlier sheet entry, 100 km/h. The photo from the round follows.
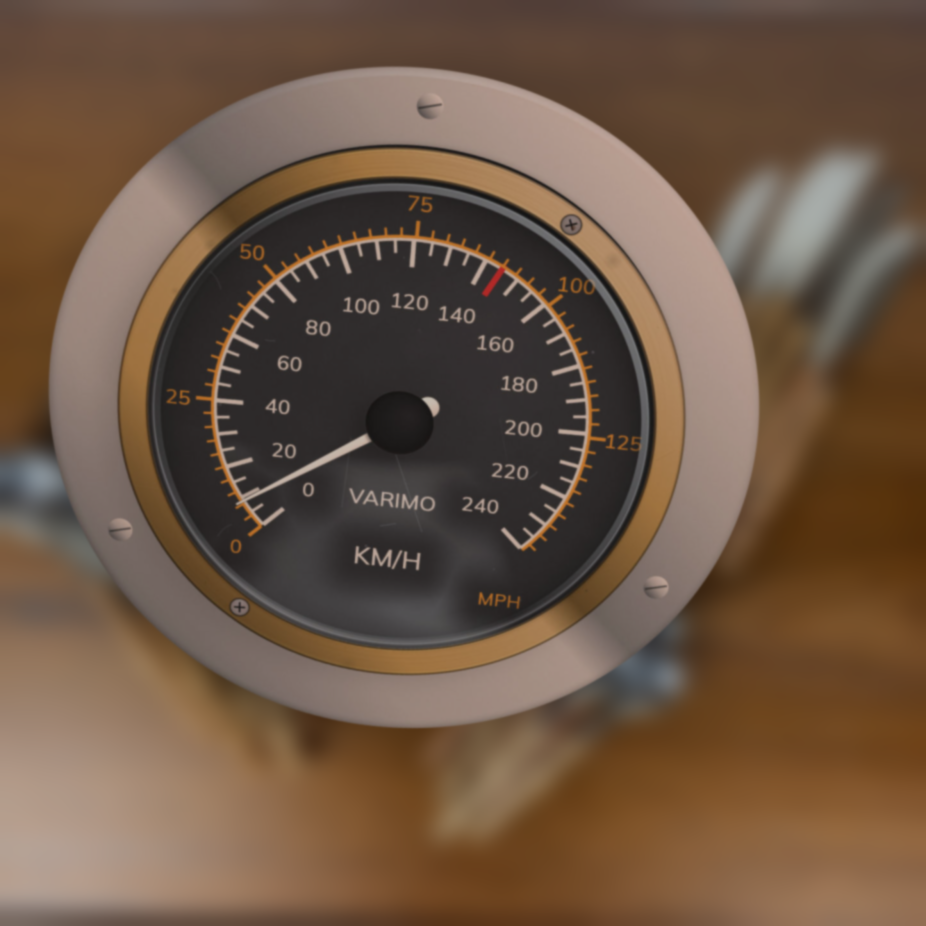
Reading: 10 km/h
